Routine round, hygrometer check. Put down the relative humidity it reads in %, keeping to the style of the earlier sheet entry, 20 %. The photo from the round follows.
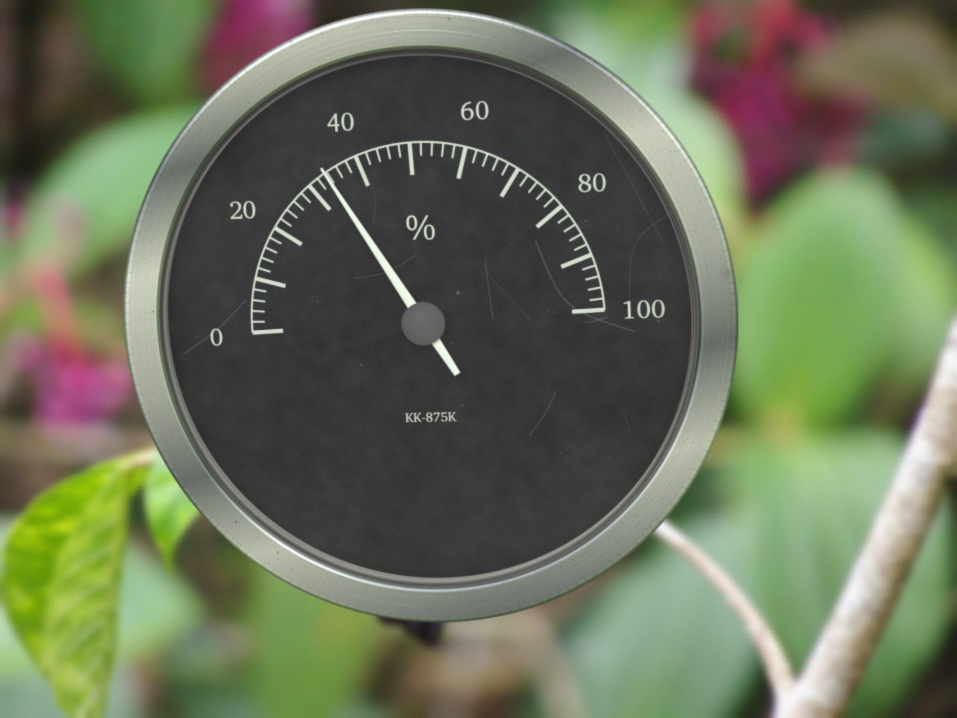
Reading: 34 %
